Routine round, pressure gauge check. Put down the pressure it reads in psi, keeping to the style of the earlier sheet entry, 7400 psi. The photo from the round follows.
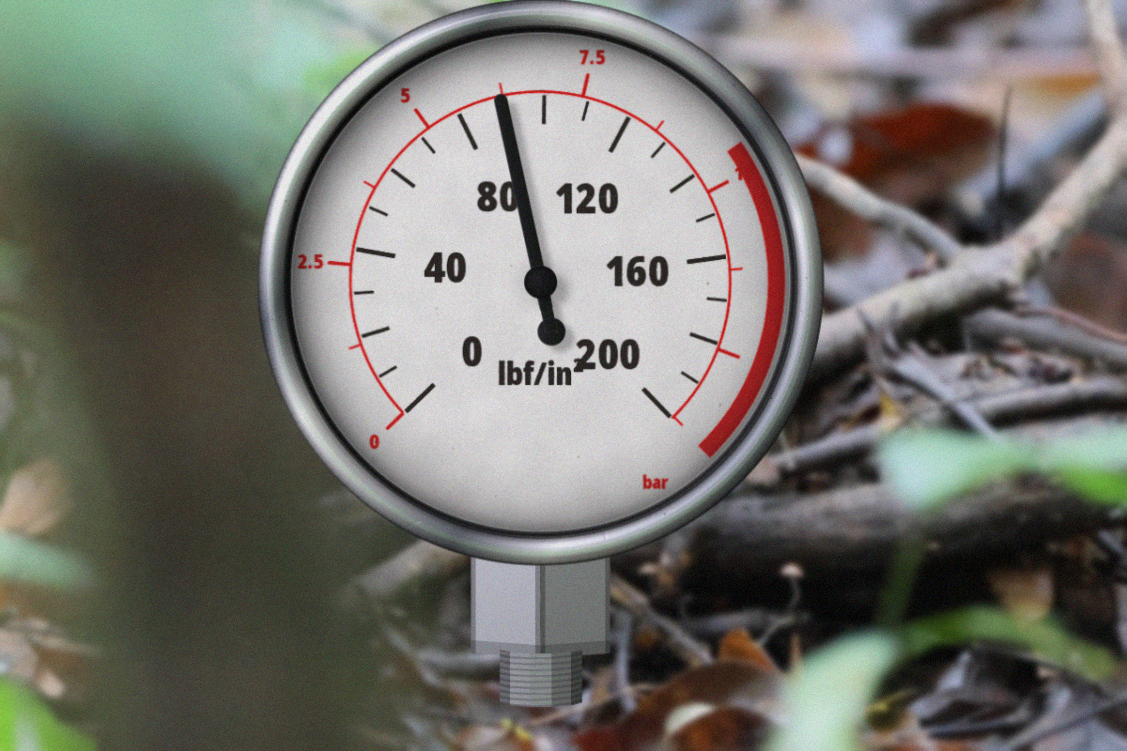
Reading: 90 psi
